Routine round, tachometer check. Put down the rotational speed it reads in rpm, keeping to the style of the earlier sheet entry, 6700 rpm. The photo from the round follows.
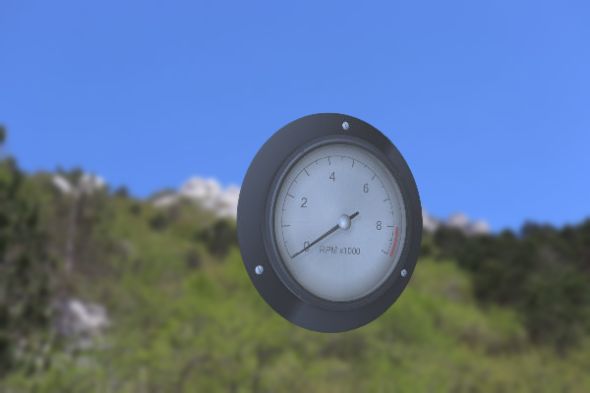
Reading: 0 rpm
